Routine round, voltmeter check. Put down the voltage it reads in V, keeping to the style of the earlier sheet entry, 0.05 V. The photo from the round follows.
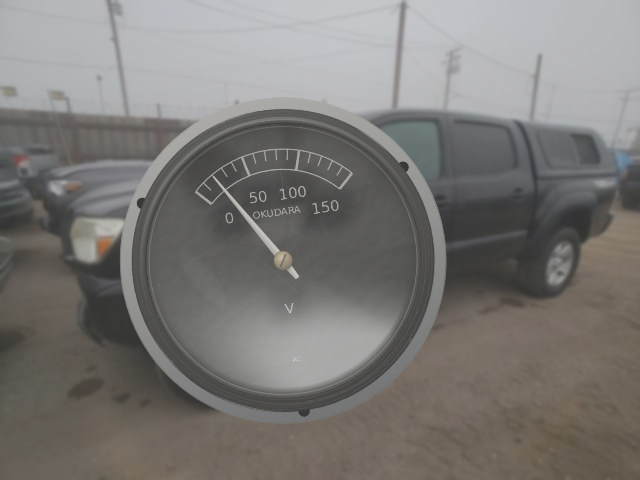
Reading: 20 V
